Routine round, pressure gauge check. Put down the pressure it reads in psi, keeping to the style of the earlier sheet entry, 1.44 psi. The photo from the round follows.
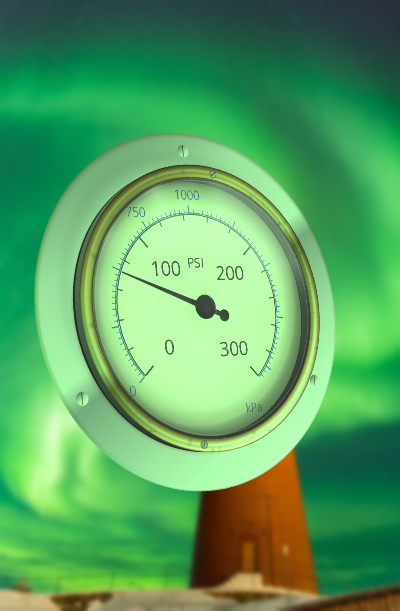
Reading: 70 psi
